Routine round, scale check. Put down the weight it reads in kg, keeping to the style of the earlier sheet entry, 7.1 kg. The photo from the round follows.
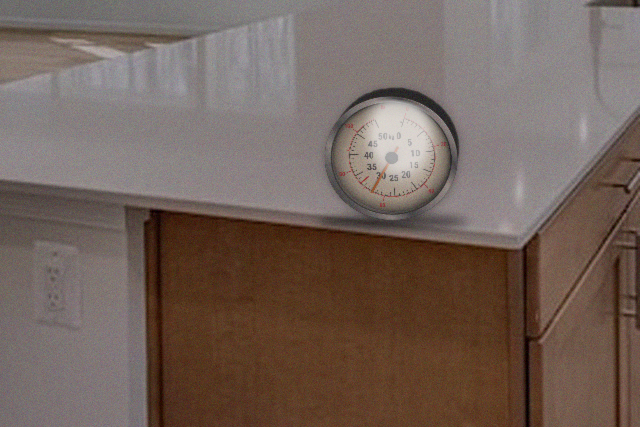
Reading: 30 kg
